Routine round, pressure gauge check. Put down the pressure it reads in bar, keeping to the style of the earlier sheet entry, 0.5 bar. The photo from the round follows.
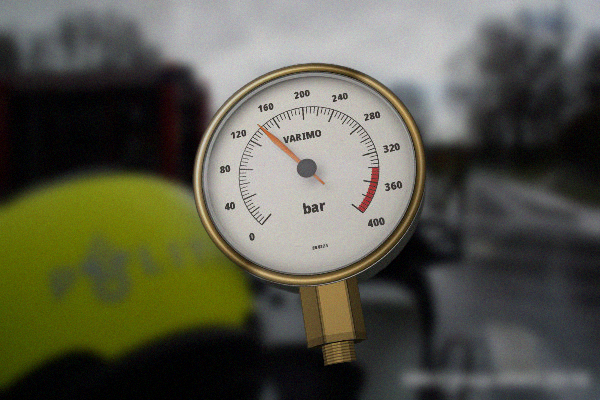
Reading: 140 bar
